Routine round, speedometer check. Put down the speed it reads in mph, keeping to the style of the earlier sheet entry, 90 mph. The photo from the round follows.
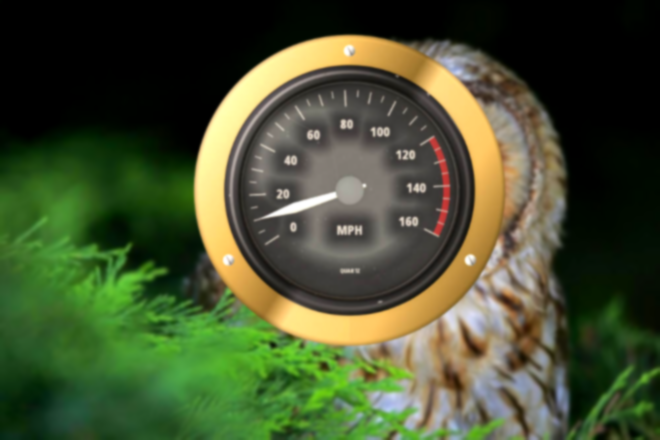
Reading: 10 mph
